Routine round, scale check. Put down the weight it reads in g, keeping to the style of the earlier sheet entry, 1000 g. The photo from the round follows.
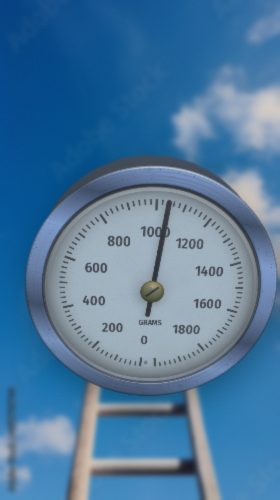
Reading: 1040 g
